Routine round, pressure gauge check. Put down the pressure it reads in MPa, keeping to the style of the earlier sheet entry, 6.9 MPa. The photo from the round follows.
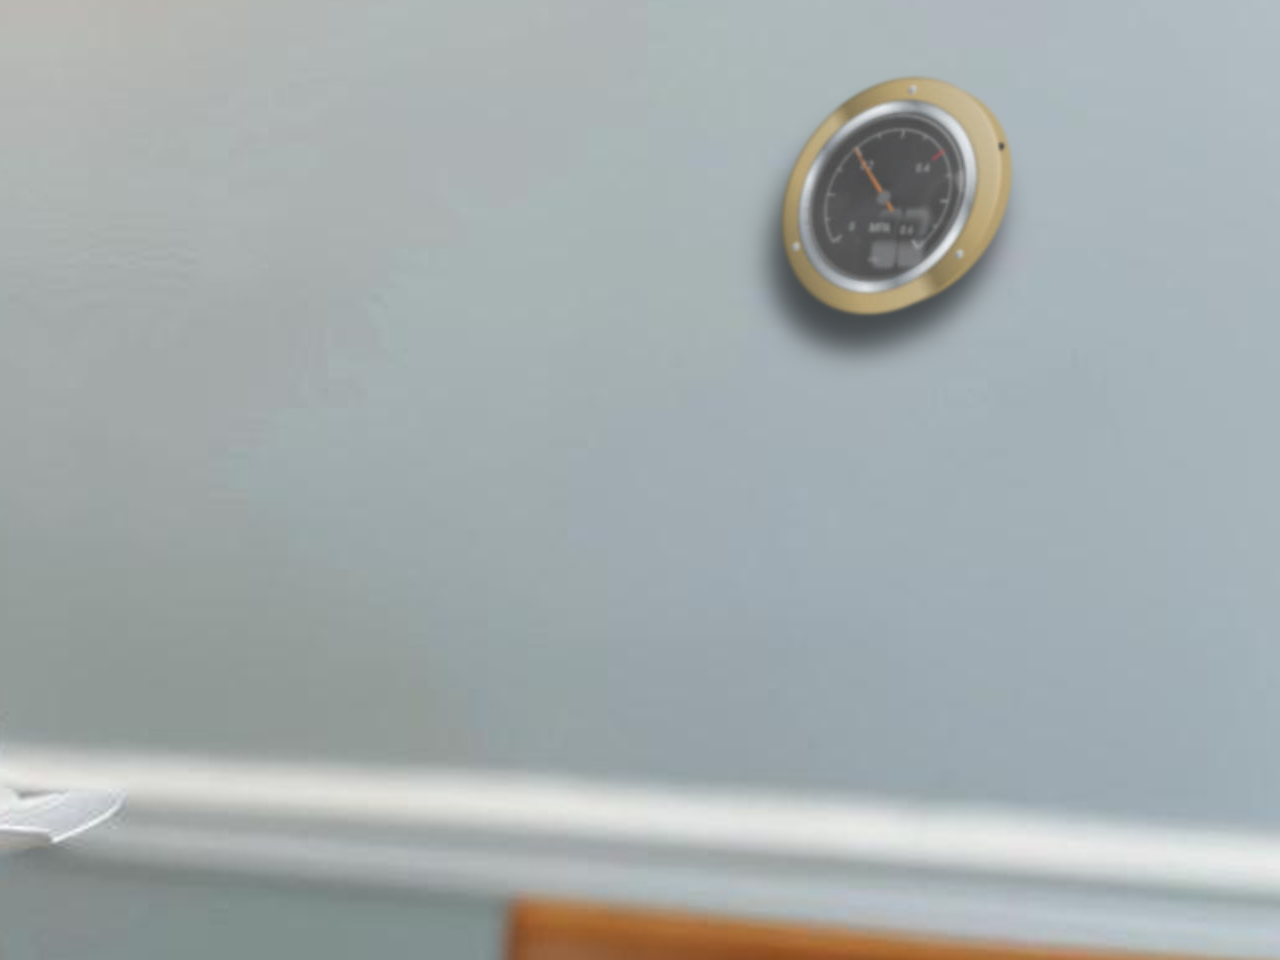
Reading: 0.2 MPa
